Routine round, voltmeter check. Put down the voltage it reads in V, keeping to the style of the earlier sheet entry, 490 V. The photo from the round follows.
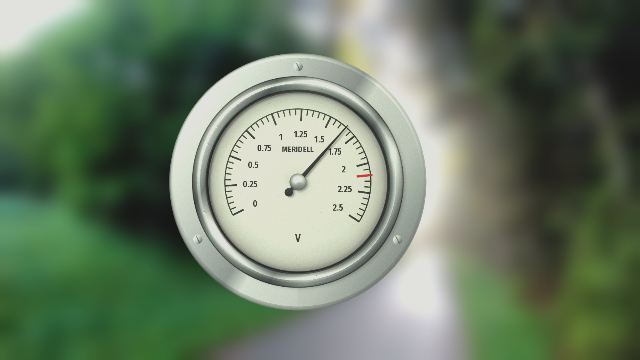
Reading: 1.65 V
